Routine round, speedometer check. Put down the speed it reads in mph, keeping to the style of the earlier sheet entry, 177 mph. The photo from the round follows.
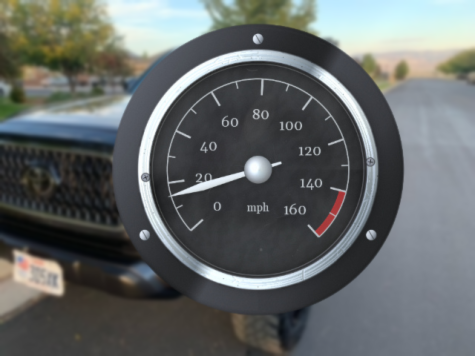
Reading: 15 mph
